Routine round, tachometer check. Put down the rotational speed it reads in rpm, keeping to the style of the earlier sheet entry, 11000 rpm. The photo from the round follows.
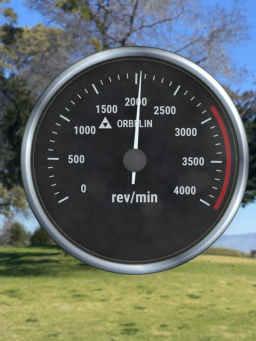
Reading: 2050 rpm
